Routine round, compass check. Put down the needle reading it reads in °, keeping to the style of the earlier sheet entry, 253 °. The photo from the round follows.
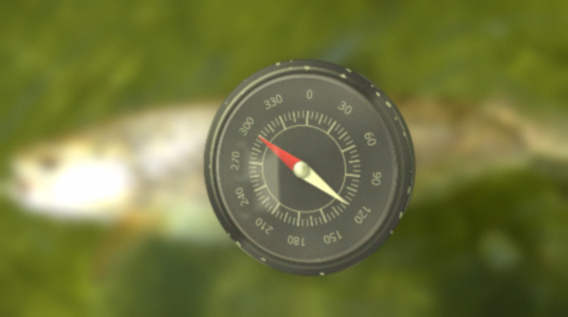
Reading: 300 °
